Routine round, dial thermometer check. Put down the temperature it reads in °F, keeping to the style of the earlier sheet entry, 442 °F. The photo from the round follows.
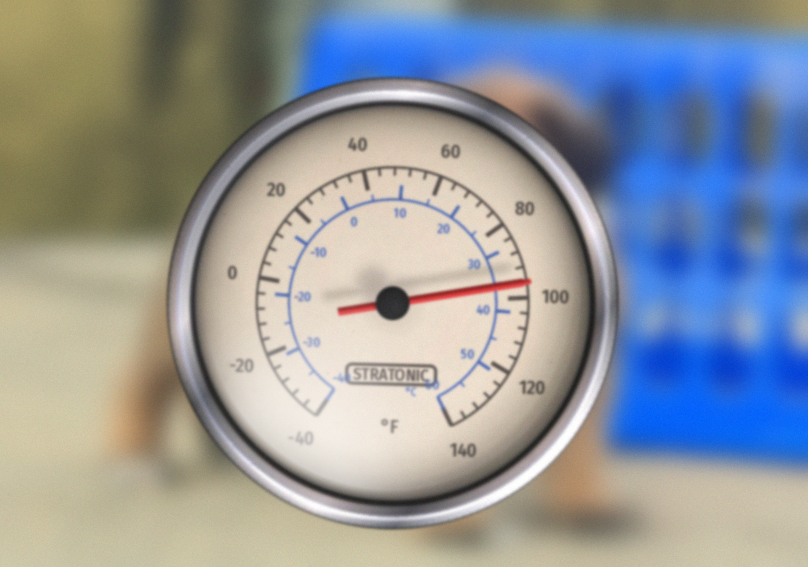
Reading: 96 °F
